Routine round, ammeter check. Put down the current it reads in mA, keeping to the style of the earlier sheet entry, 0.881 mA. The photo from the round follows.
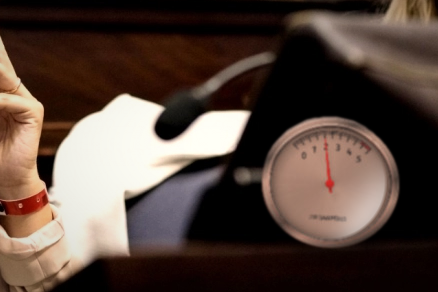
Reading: 2 mA
